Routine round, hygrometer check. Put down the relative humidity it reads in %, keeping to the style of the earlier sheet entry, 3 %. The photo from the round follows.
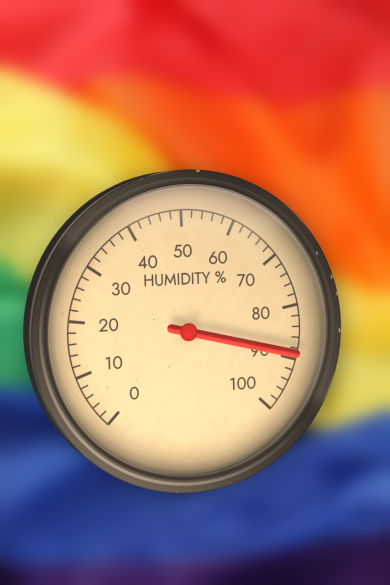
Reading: 89 %
